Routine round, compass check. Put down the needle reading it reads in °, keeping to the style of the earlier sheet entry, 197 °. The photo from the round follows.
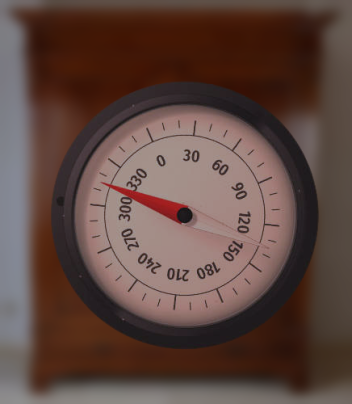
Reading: 315 °
